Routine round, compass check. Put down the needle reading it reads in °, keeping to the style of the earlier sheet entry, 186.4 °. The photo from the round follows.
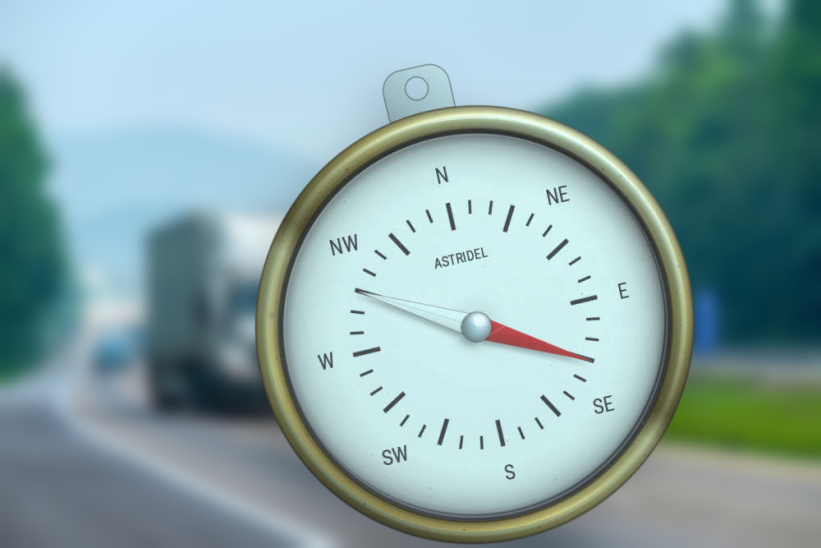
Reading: 120 °
